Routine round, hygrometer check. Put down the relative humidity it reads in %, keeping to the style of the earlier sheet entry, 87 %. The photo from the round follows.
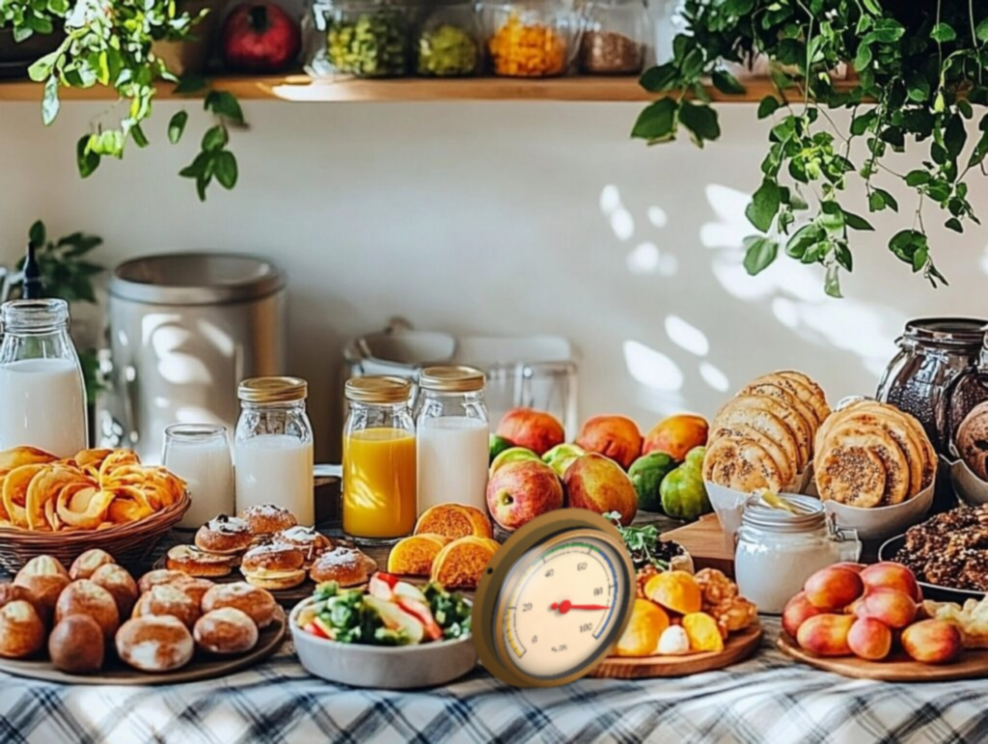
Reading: 88 %
